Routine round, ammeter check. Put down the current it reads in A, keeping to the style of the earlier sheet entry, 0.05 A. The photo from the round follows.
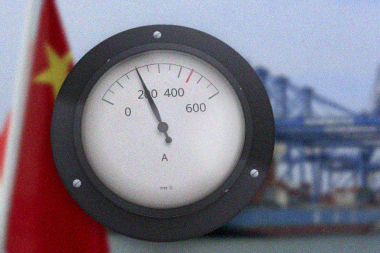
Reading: 200 A
